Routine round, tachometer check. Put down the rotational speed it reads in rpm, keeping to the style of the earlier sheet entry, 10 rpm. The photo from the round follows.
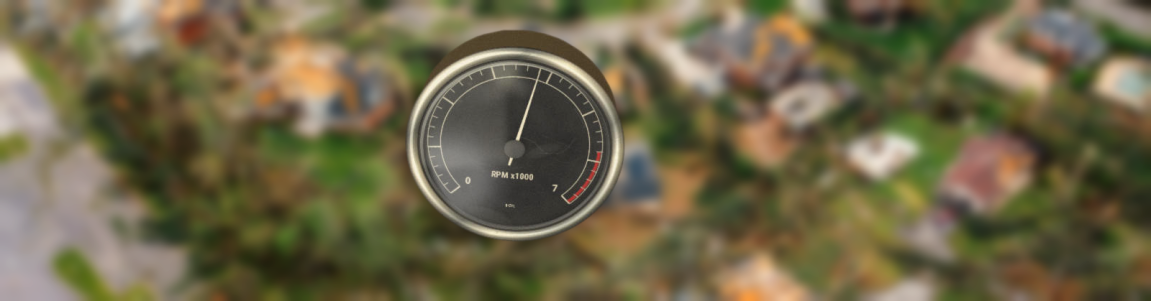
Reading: 3800 rpm
